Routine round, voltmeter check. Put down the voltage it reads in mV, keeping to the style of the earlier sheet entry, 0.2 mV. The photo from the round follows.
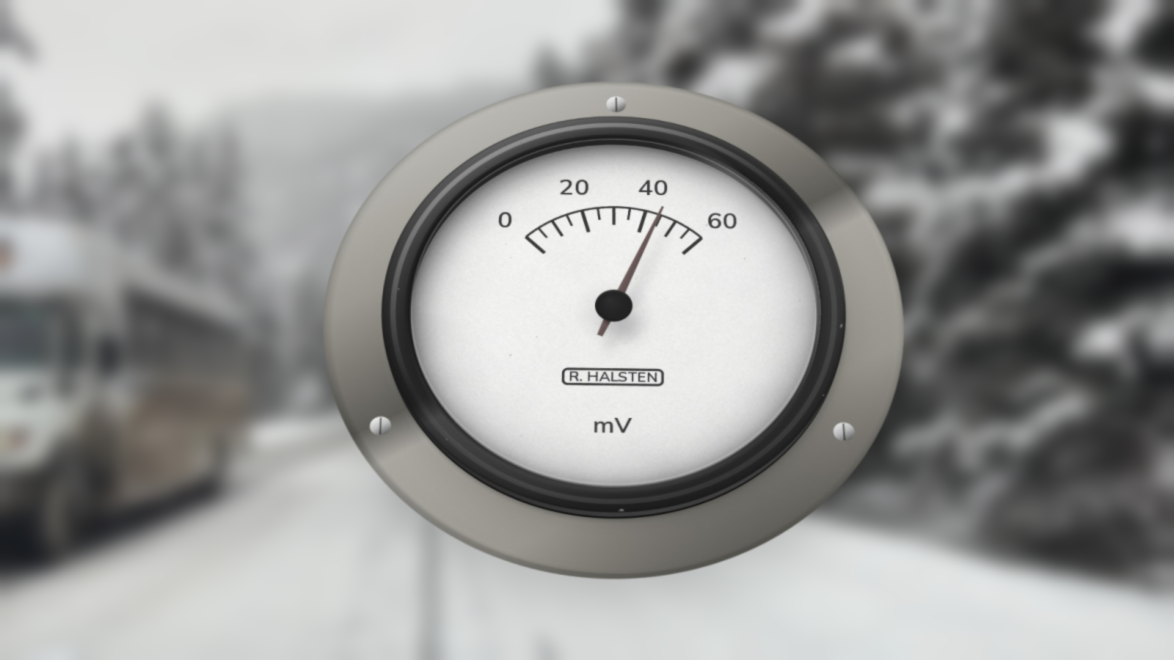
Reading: 45 mV
